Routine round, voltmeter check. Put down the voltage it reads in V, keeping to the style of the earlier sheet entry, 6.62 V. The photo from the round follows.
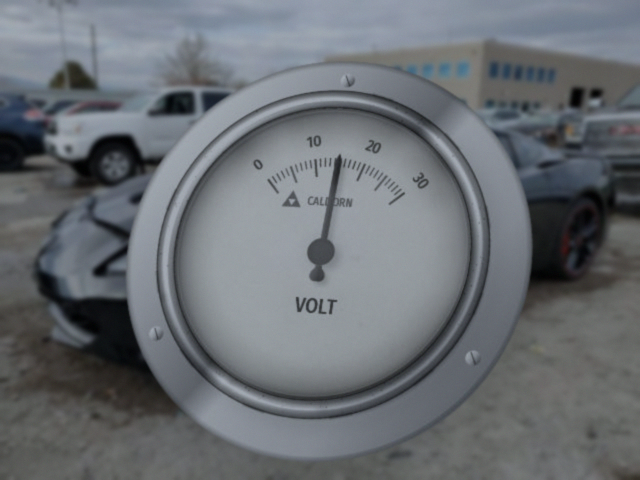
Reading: 15 V
